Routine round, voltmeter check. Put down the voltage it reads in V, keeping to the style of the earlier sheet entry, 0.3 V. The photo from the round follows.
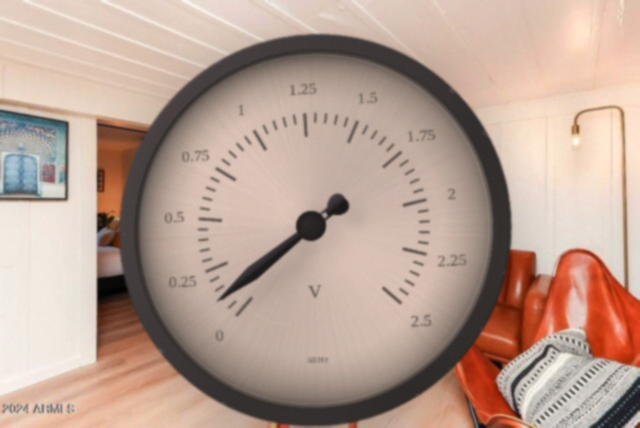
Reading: 0.1 V
